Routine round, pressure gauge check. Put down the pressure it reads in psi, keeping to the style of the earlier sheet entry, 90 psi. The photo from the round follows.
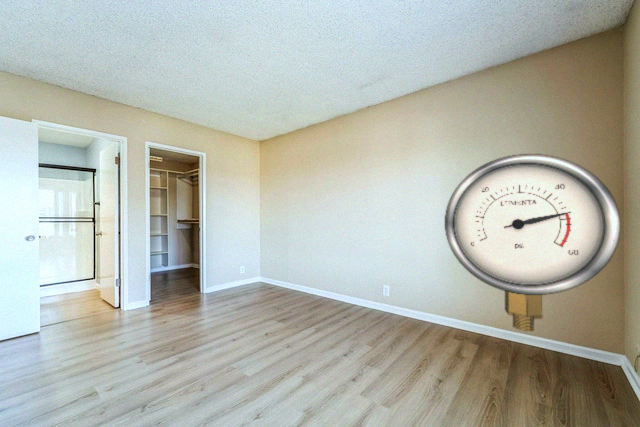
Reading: 48 psi
